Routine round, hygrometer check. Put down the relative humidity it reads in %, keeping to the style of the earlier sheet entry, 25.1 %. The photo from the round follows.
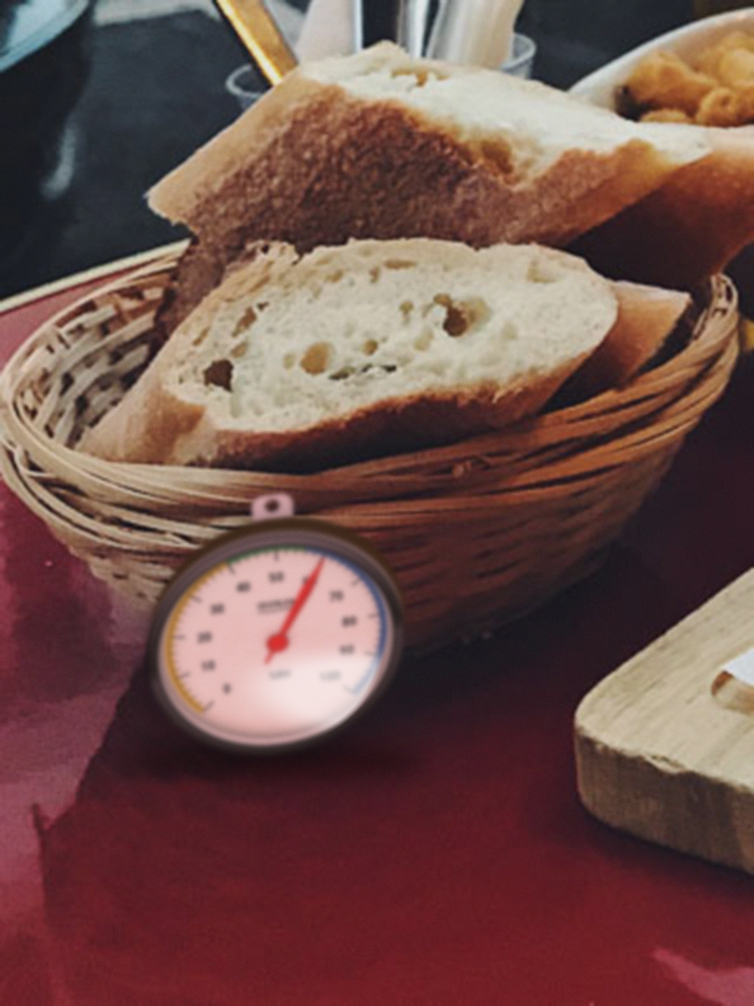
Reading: 60 %
